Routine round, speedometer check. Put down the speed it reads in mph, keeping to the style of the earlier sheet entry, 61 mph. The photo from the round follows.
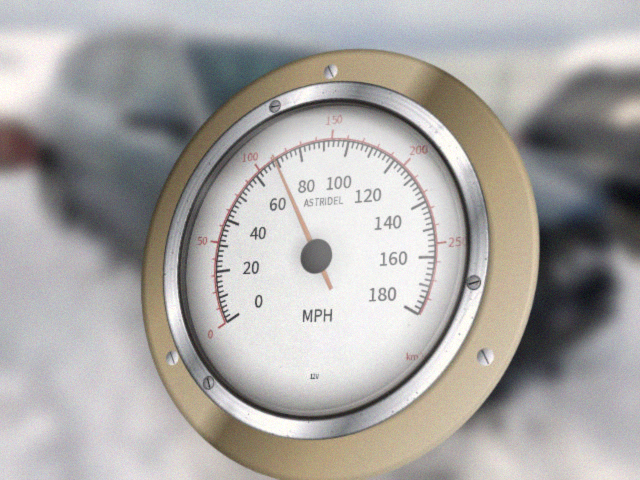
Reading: 70 mph
